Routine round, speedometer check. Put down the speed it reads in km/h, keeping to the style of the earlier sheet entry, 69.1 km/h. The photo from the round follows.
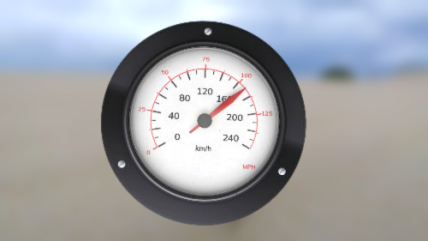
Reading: 170 km/h
